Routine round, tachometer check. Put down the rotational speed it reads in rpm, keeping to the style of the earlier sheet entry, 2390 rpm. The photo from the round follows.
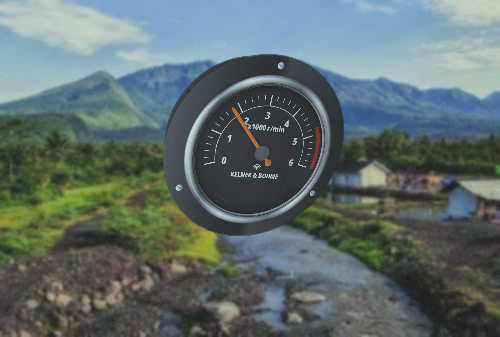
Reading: 1800 rpm
